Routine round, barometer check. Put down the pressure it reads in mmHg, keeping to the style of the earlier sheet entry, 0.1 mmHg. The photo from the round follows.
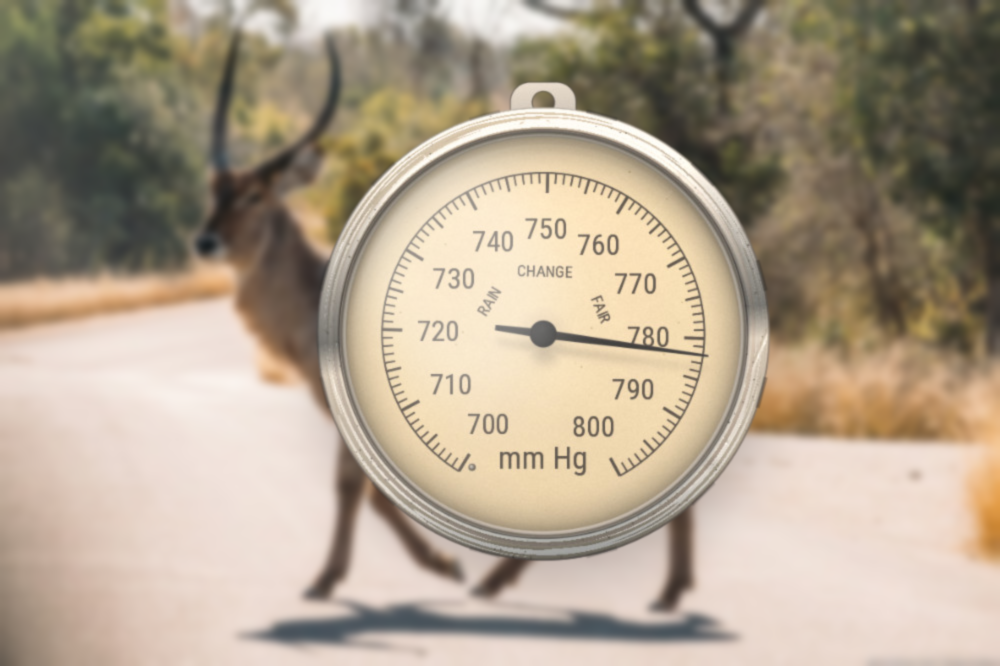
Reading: 782 mmHg
